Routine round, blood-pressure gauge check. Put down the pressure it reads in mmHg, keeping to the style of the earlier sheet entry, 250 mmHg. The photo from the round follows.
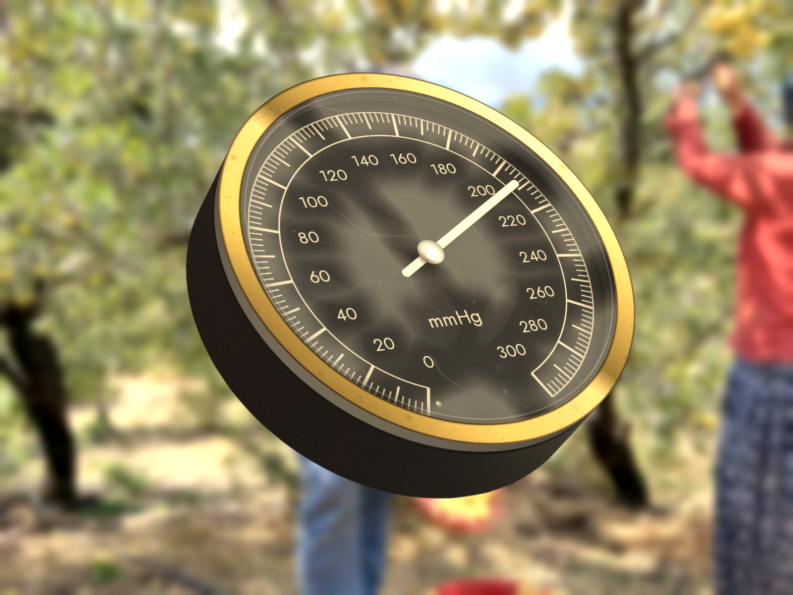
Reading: 208 mmHg
